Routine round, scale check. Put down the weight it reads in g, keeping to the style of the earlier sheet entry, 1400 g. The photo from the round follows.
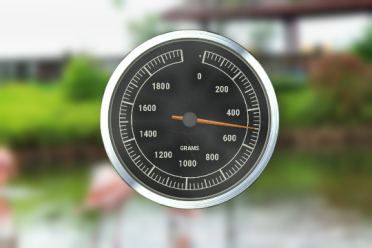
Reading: 500 g
